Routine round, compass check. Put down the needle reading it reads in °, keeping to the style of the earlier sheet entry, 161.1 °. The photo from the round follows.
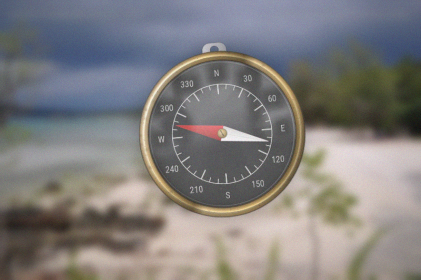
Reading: 285 °
